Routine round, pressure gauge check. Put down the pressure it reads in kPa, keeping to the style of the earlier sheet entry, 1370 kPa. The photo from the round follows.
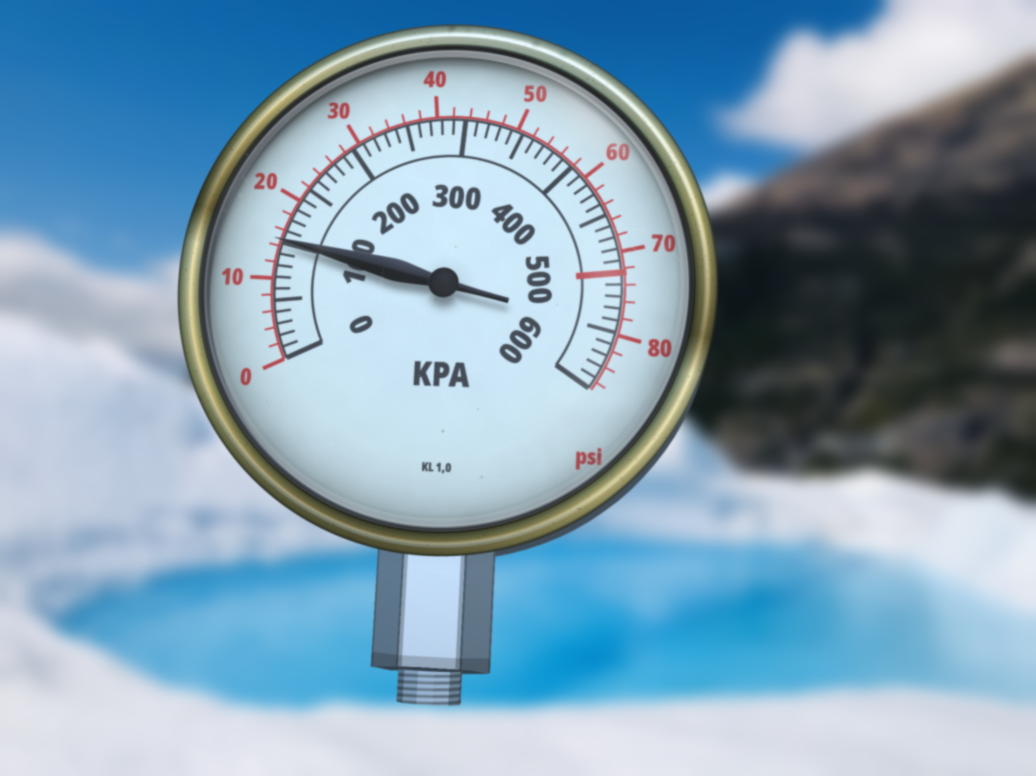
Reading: 100 kPa
